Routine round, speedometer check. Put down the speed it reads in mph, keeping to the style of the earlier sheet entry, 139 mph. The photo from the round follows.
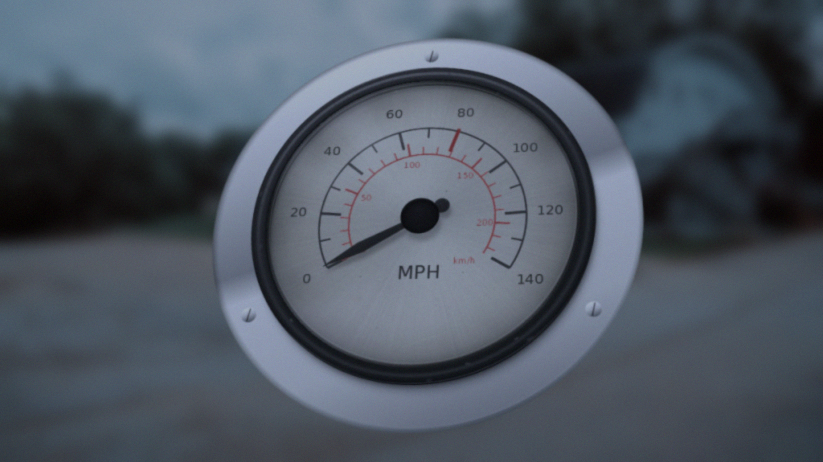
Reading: 0 mph
